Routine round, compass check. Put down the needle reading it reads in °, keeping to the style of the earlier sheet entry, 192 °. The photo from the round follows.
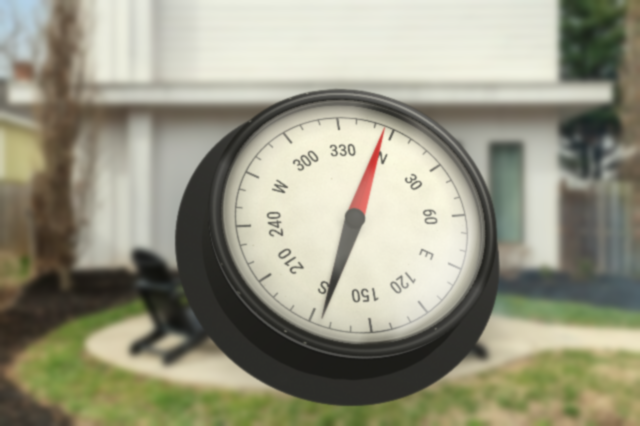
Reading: 355 °
